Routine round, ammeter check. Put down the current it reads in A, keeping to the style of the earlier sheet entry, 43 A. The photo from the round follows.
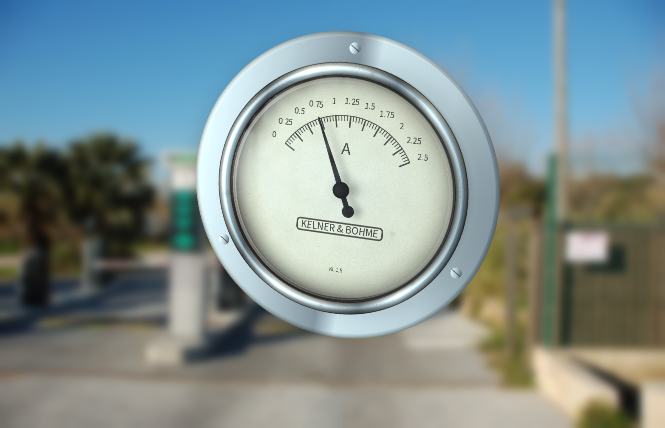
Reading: 0.75 A
